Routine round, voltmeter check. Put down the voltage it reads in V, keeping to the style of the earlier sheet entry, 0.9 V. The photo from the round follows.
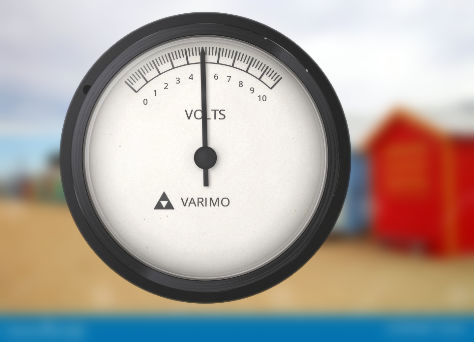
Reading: 5 V
